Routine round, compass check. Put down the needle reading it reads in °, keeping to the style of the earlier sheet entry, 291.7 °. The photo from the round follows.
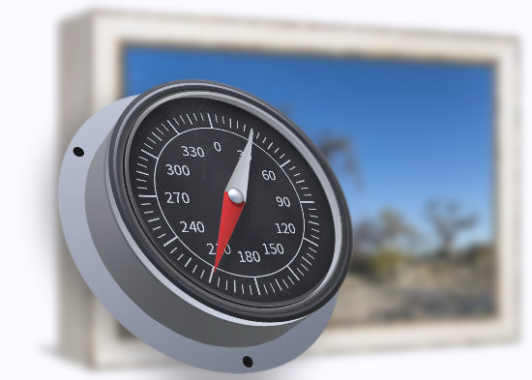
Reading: 210 °
